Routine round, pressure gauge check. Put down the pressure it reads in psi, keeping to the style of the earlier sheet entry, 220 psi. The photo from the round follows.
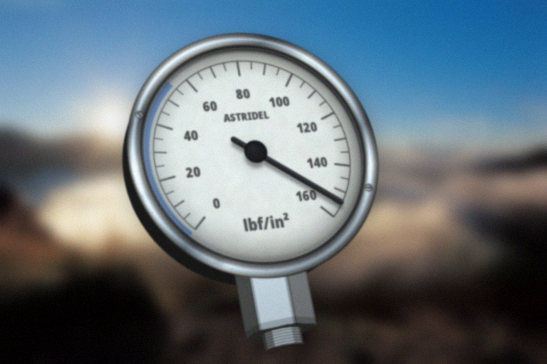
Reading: 155 psi
